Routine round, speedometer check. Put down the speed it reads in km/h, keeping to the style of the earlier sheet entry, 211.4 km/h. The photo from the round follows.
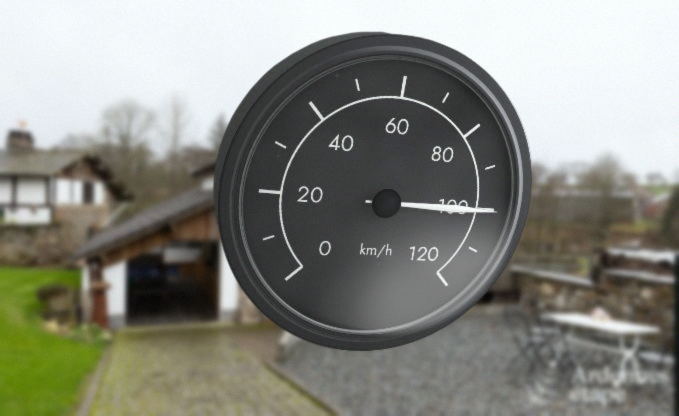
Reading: 100 km/h
